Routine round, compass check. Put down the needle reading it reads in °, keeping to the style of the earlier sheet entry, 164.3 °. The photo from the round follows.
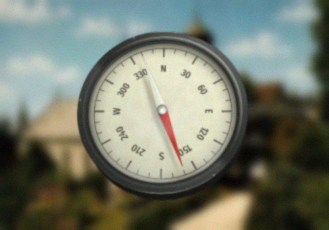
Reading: 160 °
